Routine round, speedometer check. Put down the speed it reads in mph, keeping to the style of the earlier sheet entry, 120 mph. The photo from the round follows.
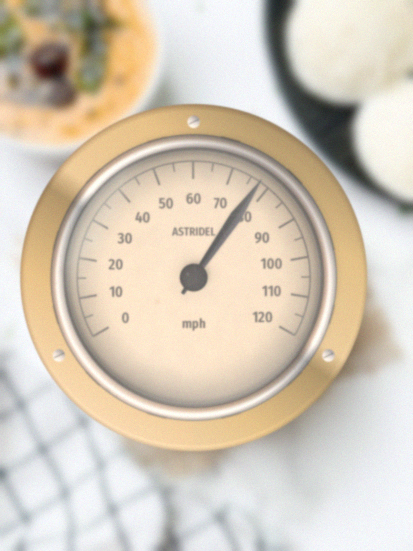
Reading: 77.5 mph
